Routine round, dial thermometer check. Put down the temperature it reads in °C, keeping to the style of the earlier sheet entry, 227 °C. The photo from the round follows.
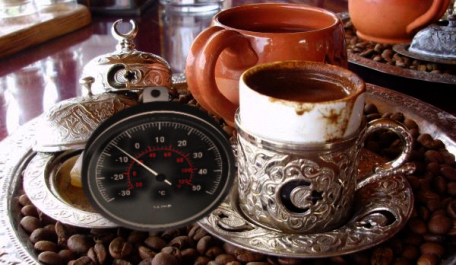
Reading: -5 °C
